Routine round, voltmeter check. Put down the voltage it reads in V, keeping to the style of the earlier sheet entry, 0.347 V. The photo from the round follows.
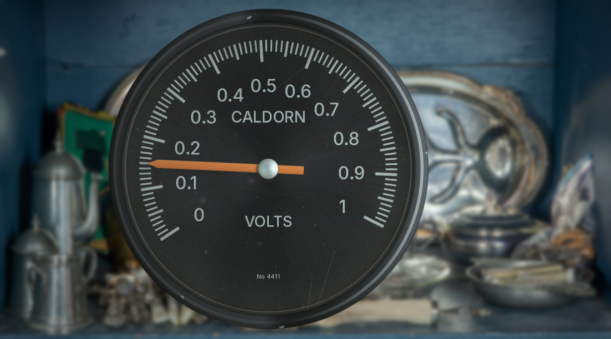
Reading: 0.15 V
